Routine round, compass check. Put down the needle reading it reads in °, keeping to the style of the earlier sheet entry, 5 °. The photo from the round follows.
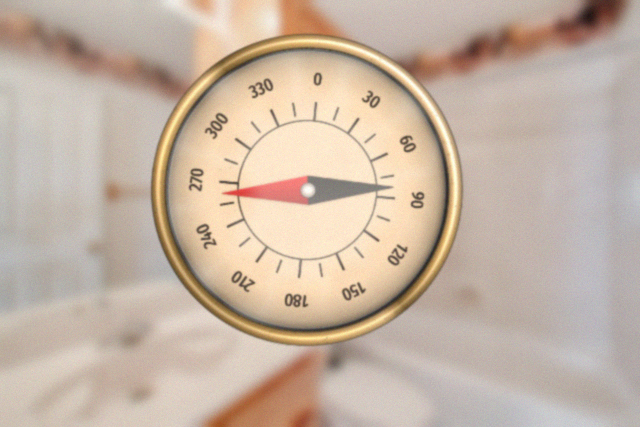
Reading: 262.5 °
